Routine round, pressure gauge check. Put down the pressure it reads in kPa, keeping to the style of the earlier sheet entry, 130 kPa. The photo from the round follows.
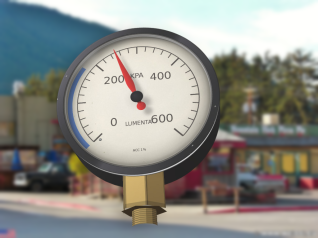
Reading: 250 kPa
